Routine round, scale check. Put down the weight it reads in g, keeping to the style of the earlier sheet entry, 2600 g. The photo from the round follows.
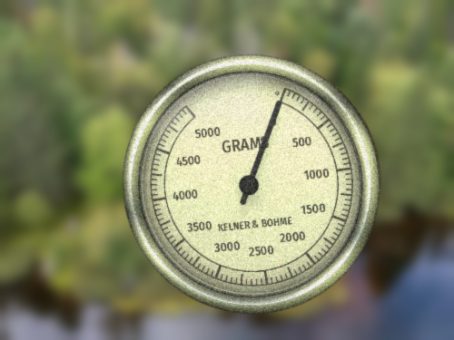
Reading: 0 g
